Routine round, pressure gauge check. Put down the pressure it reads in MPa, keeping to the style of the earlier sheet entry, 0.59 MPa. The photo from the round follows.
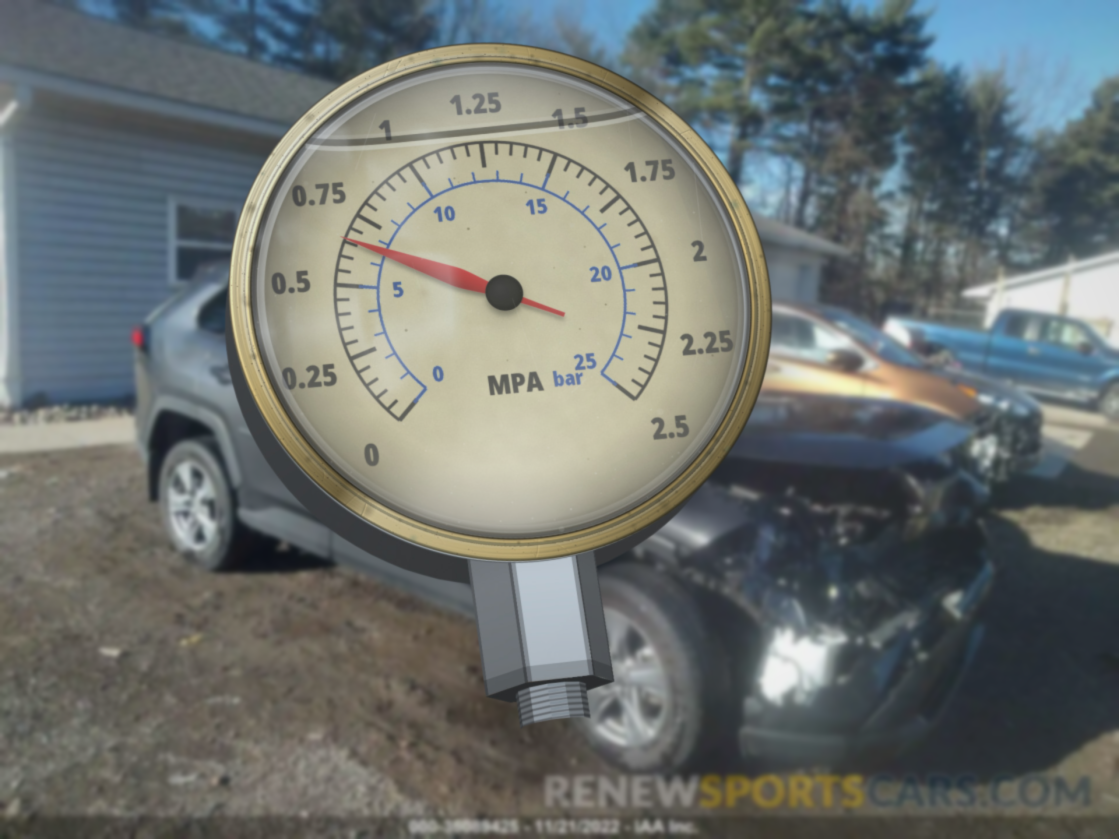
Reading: 0.65 MPa
